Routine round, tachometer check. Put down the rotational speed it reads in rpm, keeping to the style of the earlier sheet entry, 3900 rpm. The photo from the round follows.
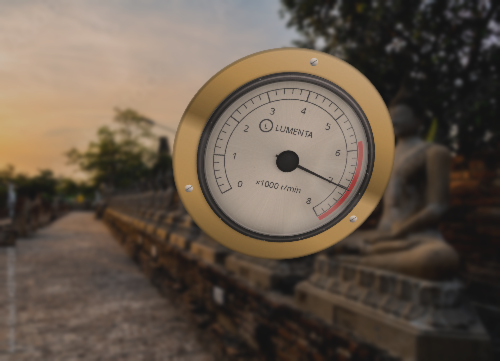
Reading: 7000 rpm
